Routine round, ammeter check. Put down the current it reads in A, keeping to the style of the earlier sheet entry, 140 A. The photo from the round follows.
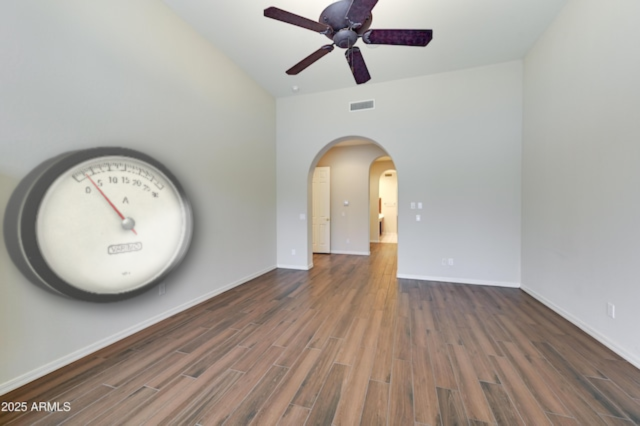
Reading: 2.5 A
